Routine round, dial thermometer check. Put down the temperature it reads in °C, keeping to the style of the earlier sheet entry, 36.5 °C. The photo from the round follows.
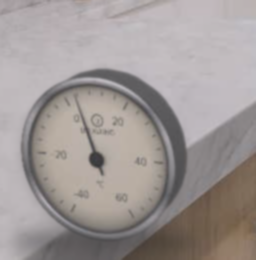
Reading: 4 °C
